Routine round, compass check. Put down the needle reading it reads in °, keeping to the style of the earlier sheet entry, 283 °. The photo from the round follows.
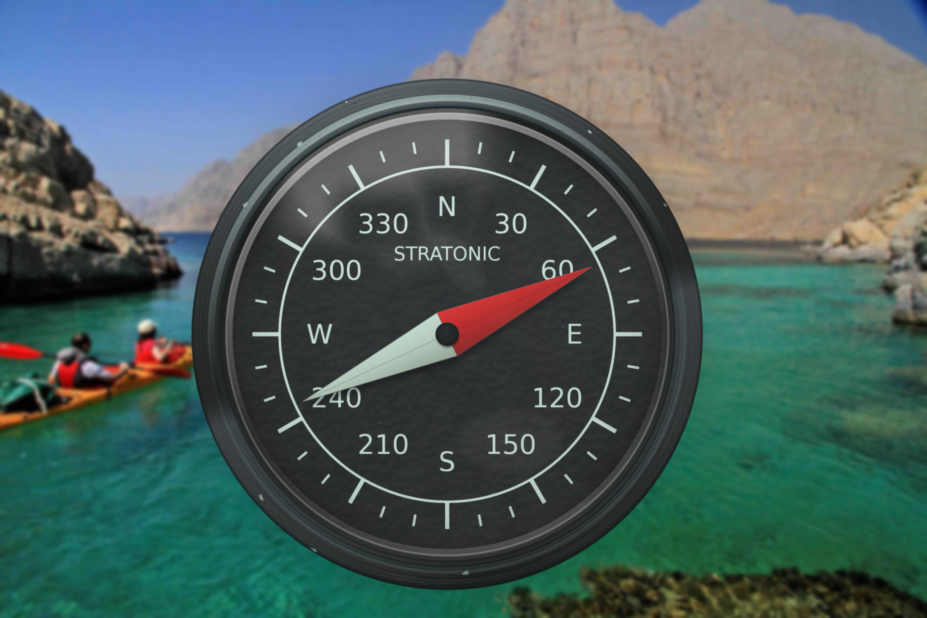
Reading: 65 °
